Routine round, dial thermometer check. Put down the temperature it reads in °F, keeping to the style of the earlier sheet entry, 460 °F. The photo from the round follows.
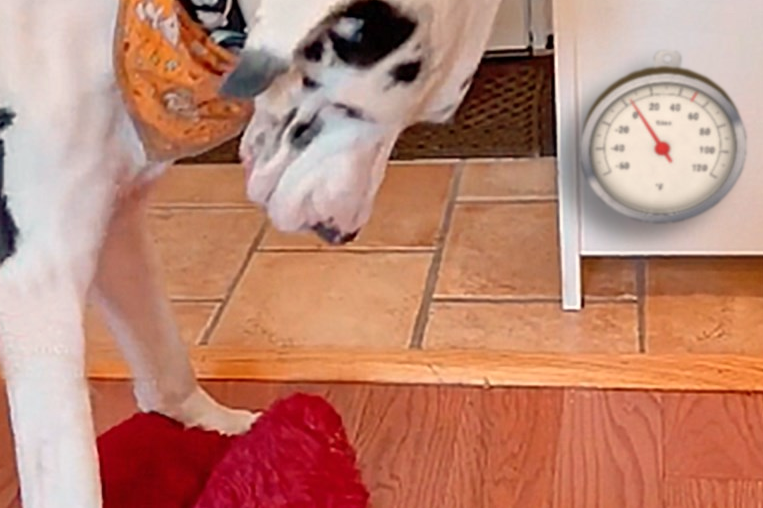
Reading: 5 °F
